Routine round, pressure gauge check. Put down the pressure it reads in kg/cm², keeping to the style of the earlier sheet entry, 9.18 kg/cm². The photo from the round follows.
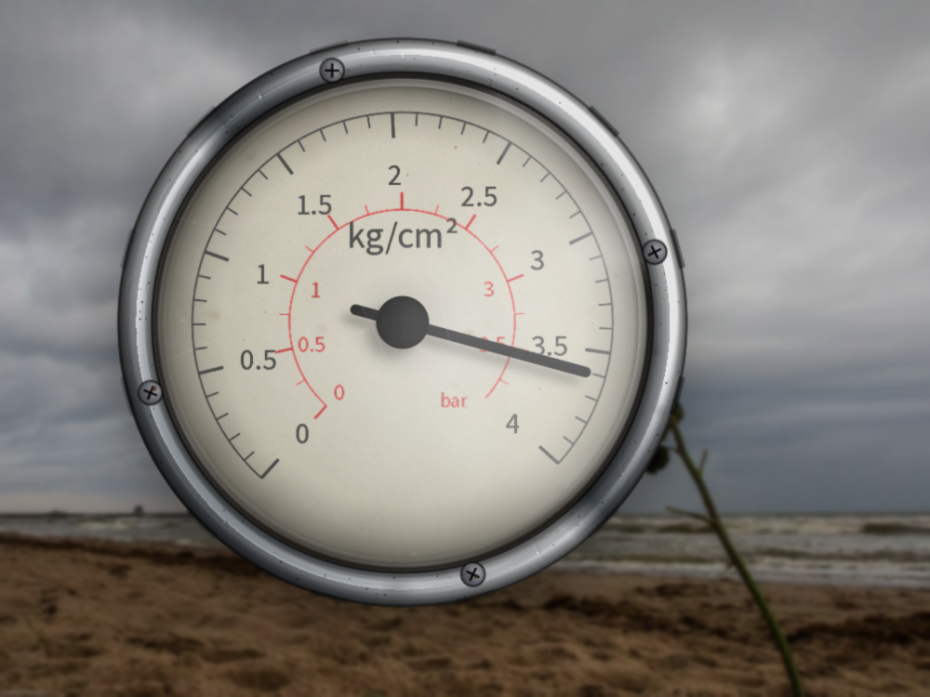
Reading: 3.6 kg/cm²
